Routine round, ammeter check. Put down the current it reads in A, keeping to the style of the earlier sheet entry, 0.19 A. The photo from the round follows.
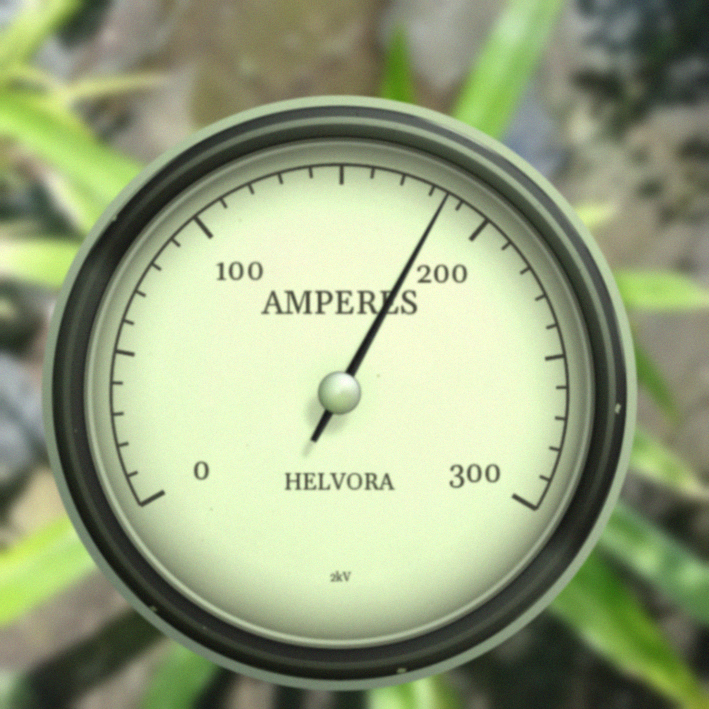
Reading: 185 A
